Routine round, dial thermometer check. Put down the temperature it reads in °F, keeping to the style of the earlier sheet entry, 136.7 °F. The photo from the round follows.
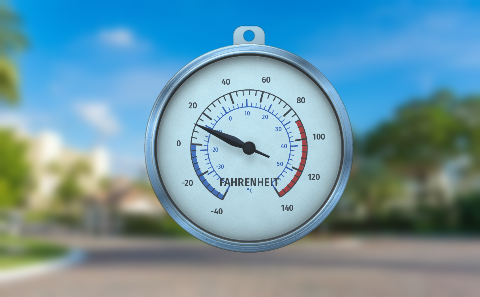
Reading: 12 °F
